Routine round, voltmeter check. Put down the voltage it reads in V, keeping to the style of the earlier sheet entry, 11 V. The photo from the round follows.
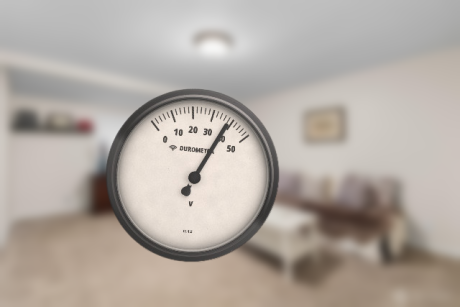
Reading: 38 V
